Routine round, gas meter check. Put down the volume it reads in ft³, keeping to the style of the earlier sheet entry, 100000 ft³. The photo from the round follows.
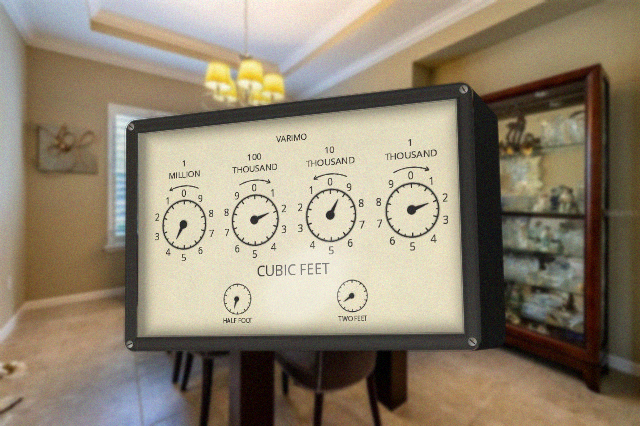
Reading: 419200 ft³
